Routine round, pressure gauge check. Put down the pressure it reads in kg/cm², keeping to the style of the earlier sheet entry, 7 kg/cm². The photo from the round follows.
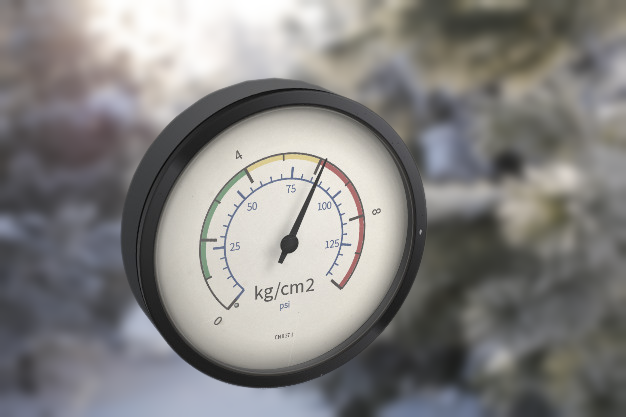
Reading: 6 kg/cm²
